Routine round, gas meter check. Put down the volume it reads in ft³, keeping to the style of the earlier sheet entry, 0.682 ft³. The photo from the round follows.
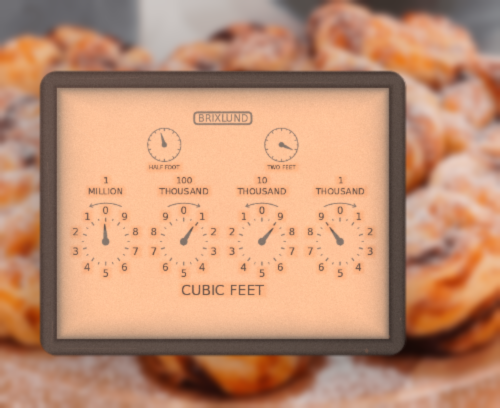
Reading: 8900 ft³
